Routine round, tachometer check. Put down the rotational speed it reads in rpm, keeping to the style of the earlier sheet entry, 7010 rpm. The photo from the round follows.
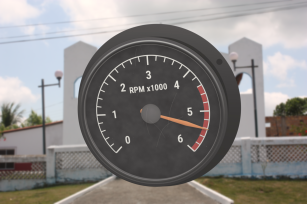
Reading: 5400 rpm
